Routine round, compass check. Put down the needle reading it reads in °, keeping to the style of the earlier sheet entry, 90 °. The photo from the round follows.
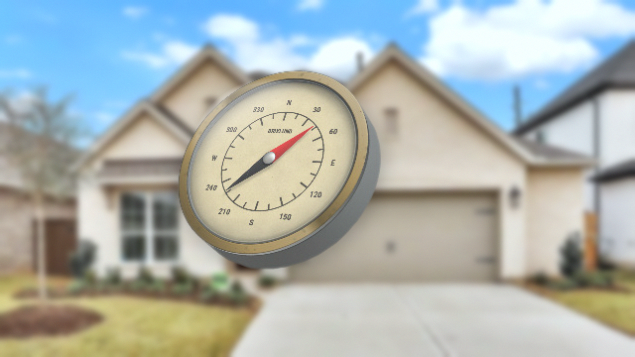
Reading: 45 °
